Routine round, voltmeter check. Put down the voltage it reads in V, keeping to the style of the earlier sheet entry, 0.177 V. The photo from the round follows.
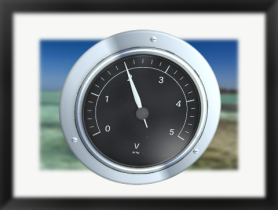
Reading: 2 V
